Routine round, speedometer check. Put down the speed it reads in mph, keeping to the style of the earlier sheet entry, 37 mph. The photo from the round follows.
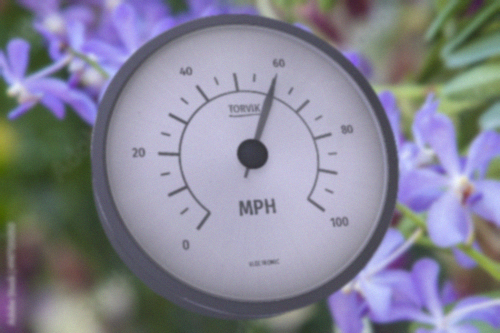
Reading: 60 mph
